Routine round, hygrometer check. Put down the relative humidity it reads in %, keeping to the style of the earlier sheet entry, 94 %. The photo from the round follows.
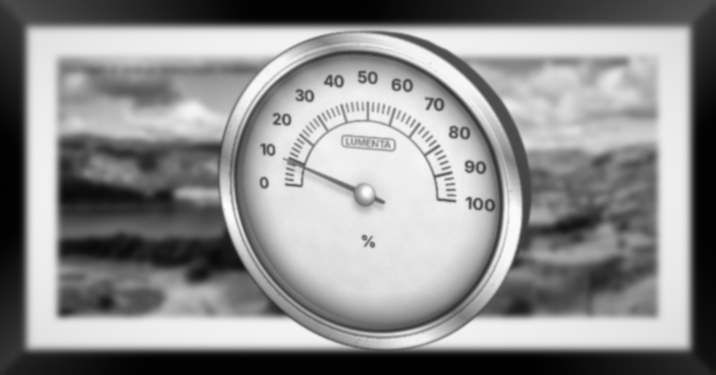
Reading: 10 %
